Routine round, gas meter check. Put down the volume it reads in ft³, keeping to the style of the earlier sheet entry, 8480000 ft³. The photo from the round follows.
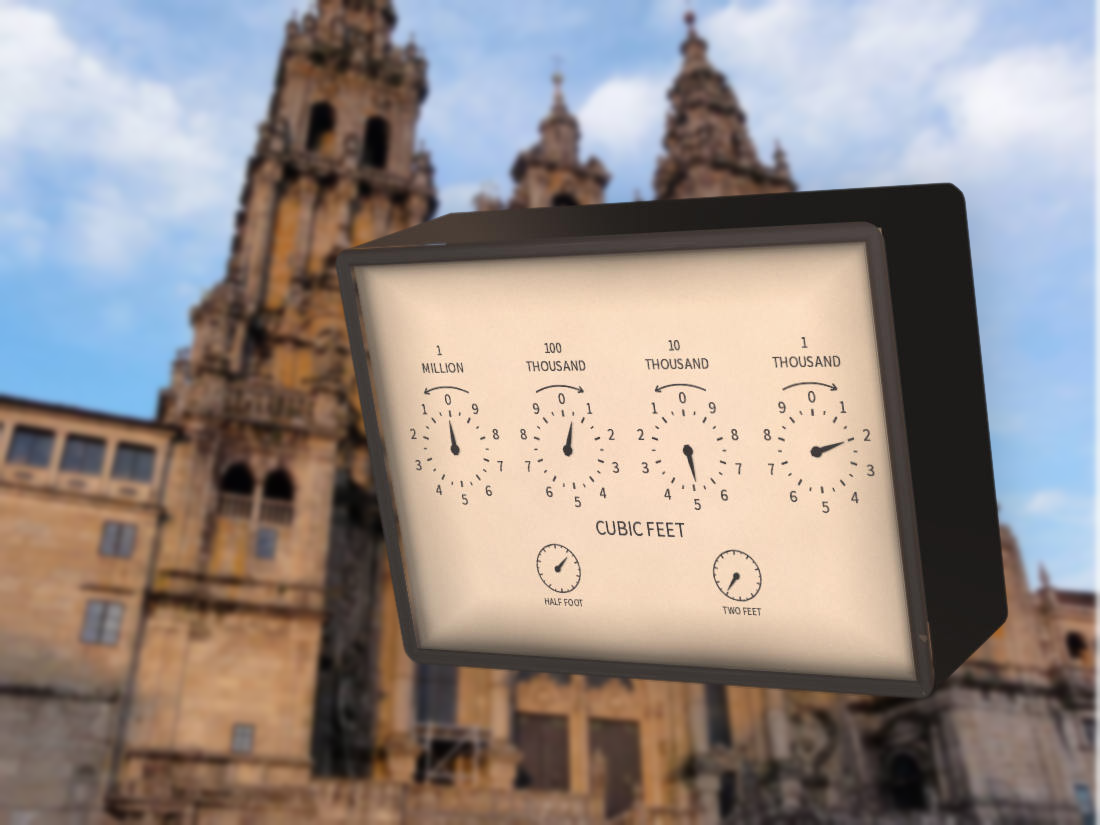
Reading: 5200 ft³
